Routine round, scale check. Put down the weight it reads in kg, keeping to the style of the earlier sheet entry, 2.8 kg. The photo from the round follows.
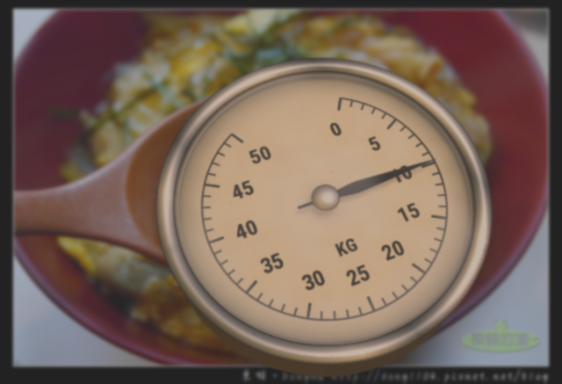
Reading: 10 kg
